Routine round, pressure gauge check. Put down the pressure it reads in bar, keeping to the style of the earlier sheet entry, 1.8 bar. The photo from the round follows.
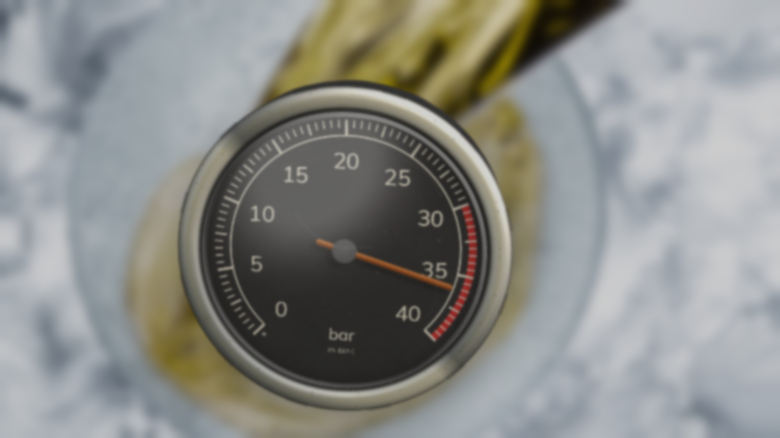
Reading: 36 bar
